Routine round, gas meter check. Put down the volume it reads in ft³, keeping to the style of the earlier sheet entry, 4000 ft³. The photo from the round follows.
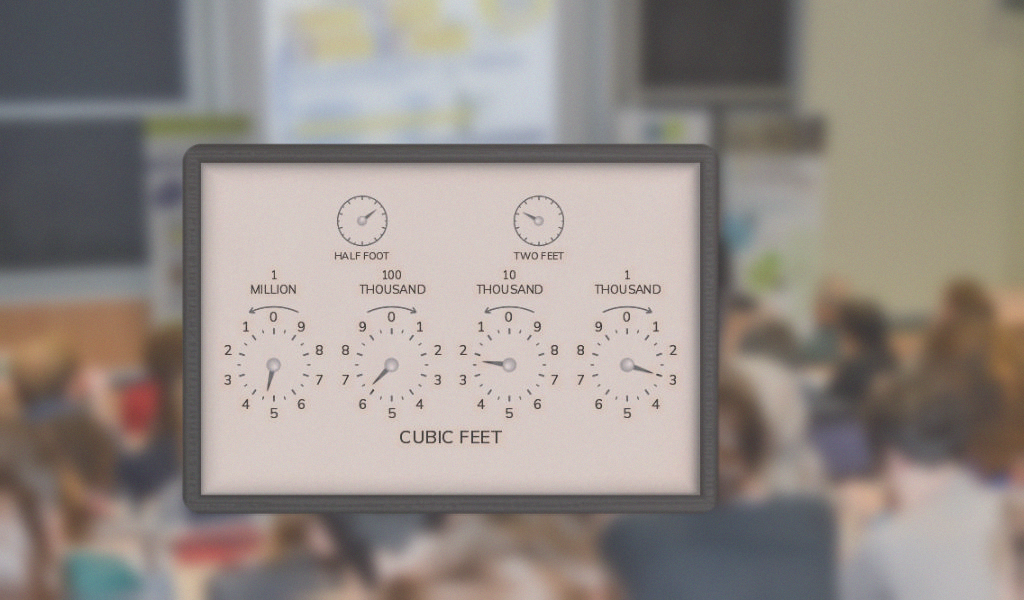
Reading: 462300 ft³
